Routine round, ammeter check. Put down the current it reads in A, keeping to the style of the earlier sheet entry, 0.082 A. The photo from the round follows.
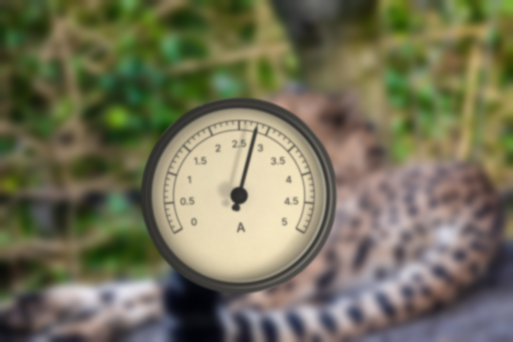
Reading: 2.8 A
